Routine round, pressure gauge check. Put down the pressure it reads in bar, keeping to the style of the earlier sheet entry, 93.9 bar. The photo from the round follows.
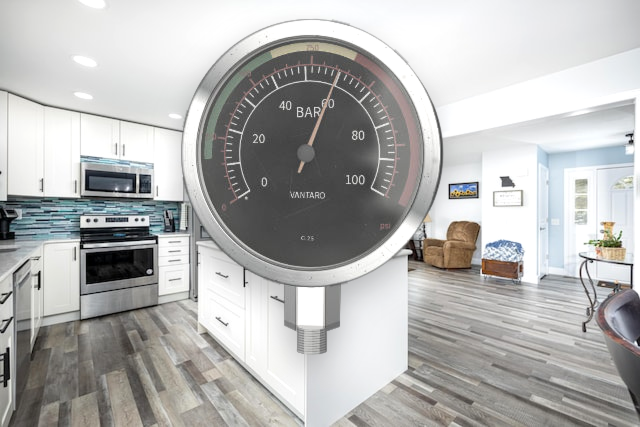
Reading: 60 bar
